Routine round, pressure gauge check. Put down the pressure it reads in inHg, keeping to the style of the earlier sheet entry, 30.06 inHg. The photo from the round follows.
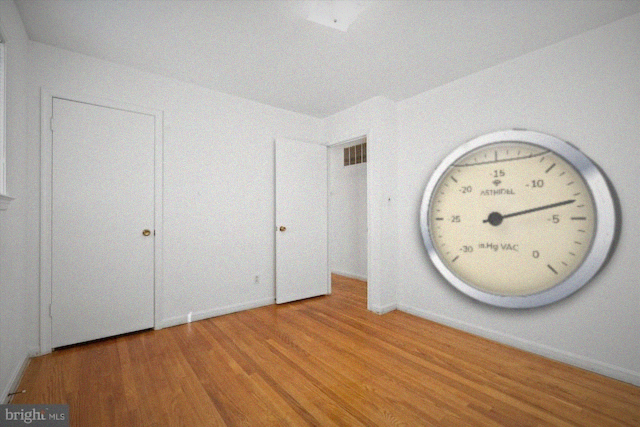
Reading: -6.5 inHg
